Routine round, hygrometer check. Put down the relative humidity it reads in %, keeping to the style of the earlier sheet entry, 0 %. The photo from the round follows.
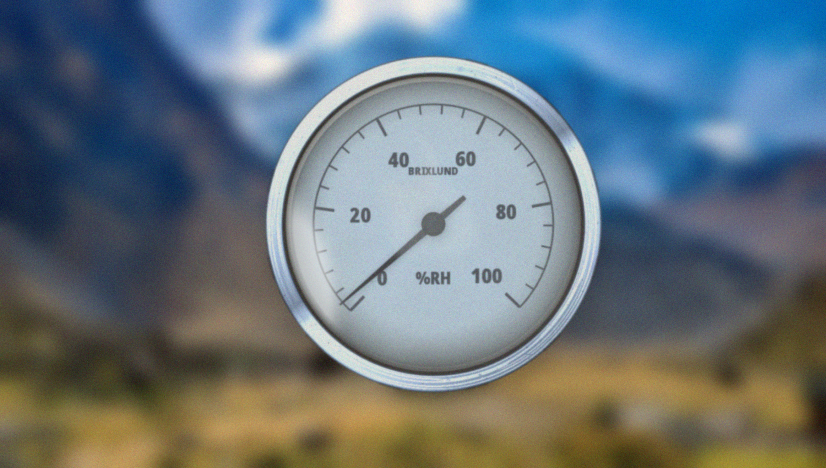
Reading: 2 %
